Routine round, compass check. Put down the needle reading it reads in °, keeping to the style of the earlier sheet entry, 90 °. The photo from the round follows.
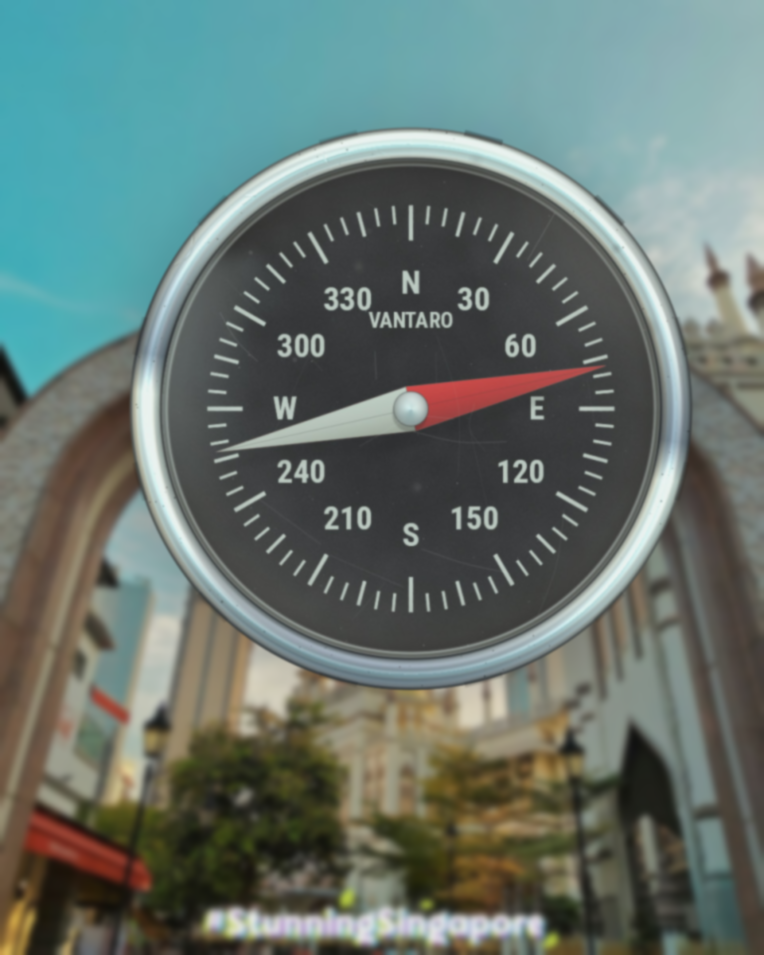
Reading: 77.5 °
